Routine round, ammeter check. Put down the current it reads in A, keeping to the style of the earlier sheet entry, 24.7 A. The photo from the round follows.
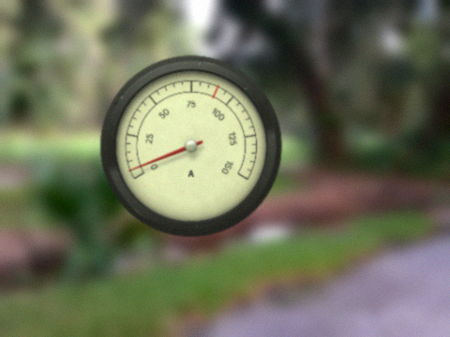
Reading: 5 A
